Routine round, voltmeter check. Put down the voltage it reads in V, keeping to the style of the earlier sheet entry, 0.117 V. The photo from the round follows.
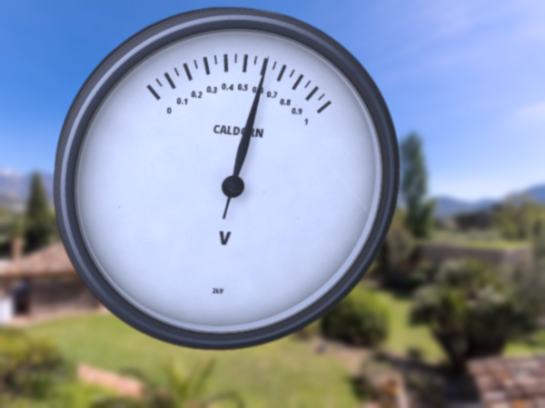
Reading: 0.6 V
